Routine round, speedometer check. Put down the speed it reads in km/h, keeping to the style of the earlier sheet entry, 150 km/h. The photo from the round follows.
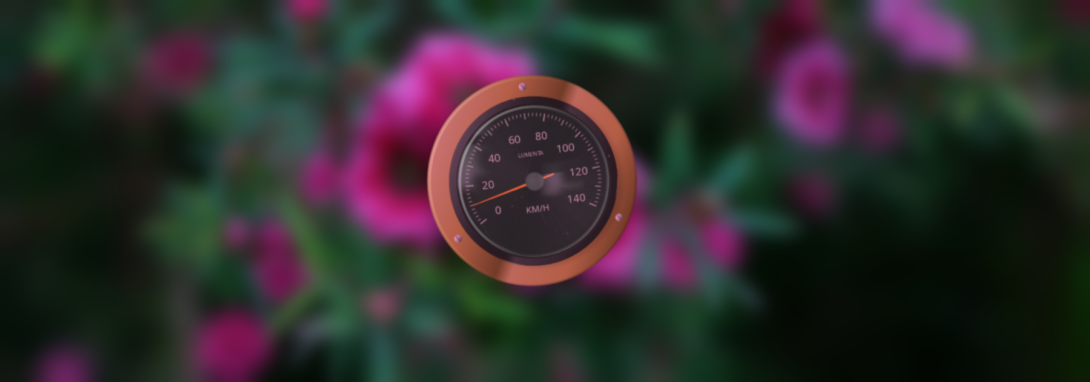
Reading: 10 km/h
